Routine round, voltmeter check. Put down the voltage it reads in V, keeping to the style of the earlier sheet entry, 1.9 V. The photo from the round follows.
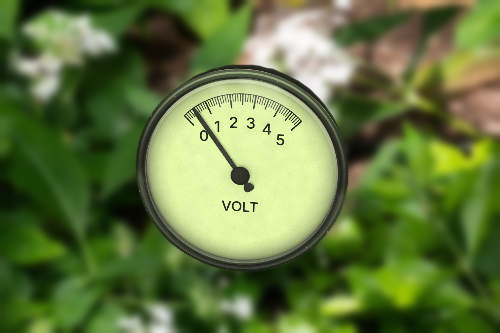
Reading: 0.5 V
